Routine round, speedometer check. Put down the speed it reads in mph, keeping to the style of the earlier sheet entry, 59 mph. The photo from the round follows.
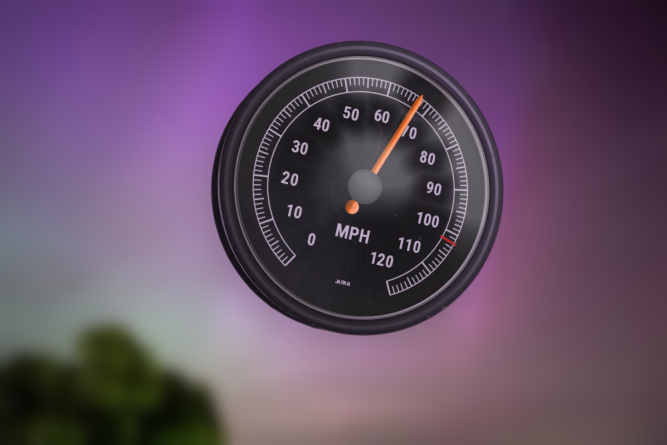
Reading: 67 mph
